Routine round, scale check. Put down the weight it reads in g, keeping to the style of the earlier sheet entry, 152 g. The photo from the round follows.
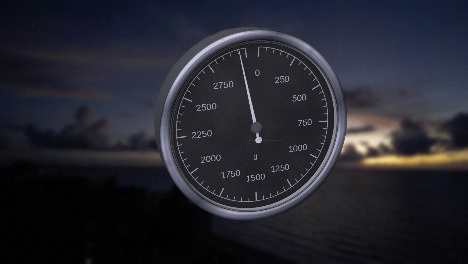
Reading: 2950 g
